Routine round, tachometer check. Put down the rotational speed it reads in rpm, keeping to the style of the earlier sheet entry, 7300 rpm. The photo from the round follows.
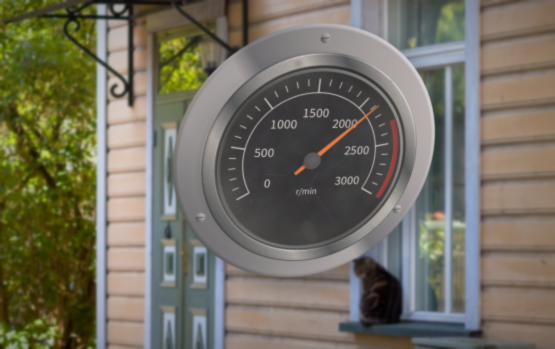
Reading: 2100 rpm
